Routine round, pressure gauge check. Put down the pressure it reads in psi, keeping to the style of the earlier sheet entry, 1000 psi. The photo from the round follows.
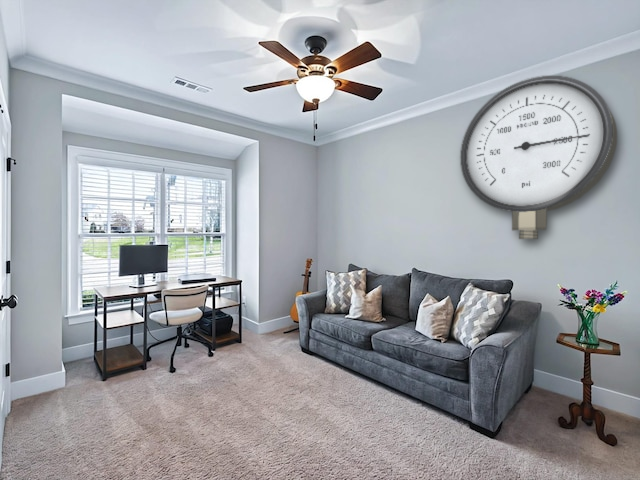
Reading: 2500 psi
